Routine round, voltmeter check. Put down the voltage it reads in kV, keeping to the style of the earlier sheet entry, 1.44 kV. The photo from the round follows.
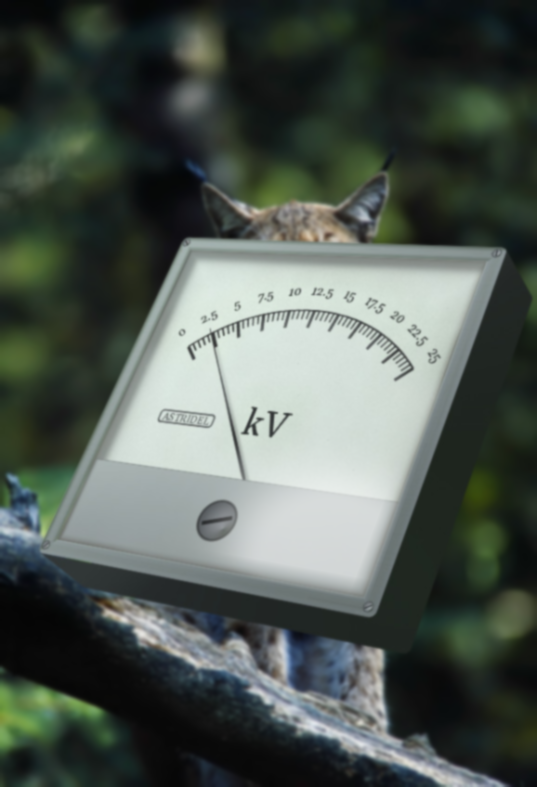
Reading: 2.5 kV
